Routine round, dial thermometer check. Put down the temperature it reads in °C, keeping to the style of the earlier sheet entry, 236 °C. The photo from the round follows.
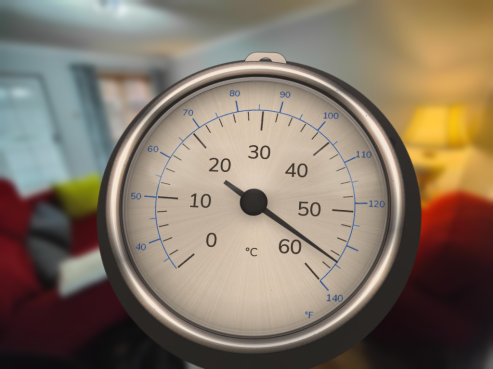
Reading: 57 °C
